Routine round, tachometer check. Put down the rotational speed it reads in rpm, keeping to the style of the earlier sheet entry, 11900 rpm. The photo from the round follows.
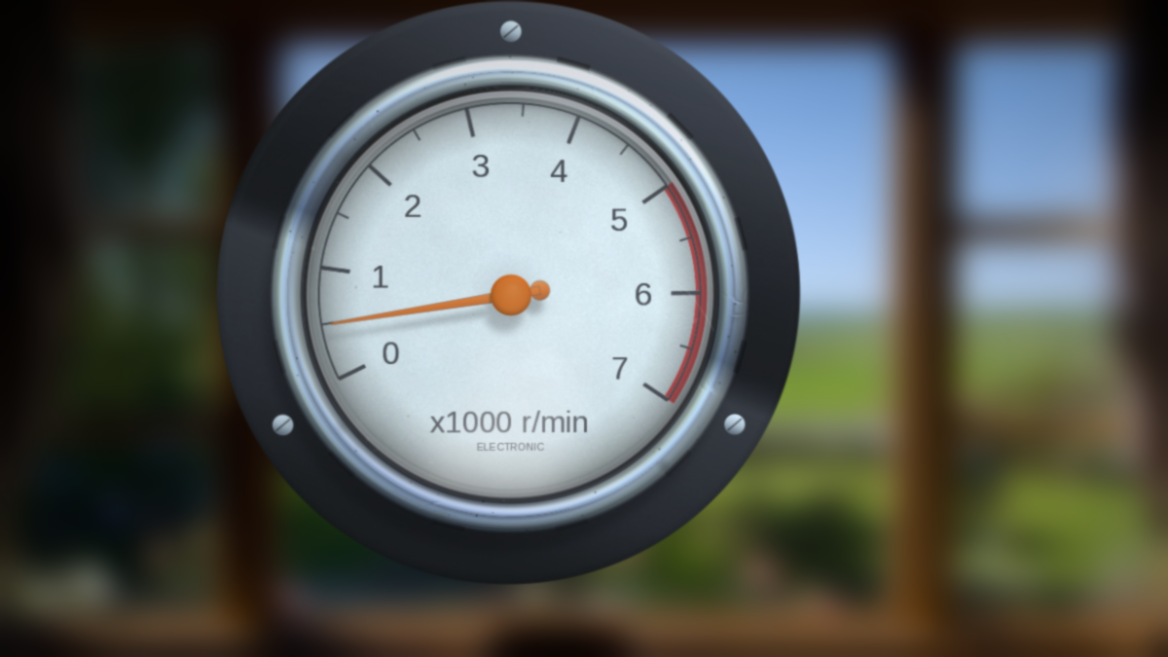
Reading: 500 rpm
